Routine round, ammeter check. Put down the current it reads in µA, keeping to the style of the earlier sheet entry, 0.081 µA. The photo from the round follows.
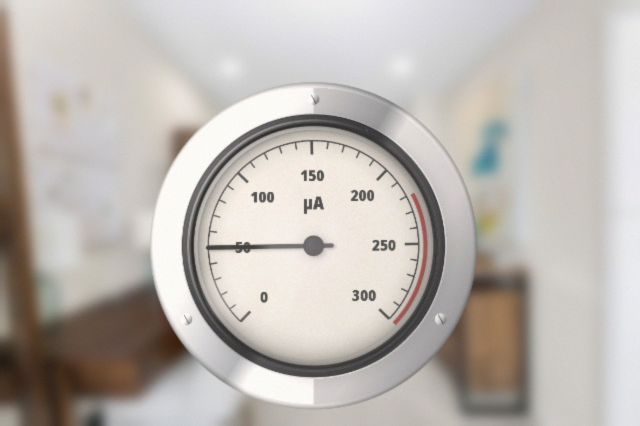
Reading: 50 µA
